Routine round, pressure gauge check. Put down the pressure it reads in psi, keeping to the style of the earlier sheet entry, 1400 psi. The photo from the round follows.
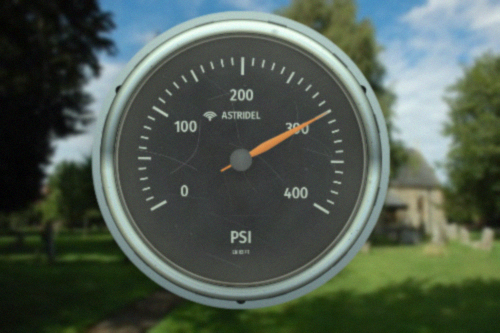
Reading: 300 psi
